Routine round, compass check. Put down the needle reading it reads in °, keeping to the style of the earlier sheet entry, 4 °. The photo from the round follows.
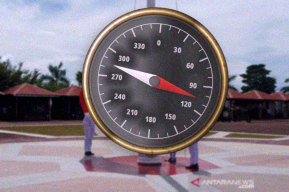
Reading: 105 °
